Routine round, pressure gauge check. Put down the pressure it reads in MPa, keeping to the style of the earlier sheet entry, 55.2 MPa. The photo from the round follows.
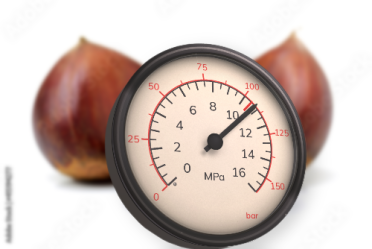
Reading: 10.75 MPa
